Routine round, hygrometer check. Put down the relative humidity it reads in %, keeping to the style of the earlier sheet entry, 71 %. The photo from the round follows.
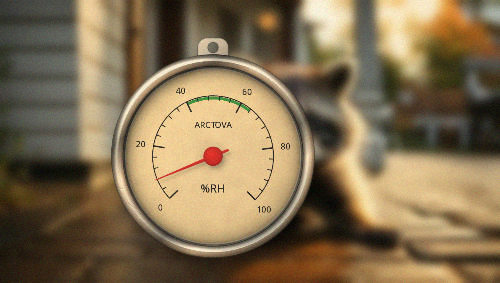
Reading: 8 %
